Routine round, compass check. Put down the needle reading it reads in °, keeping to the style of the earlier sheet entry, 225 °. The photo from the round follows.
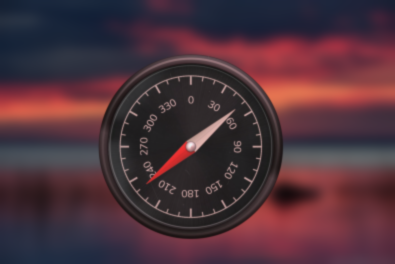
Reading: 230 °
